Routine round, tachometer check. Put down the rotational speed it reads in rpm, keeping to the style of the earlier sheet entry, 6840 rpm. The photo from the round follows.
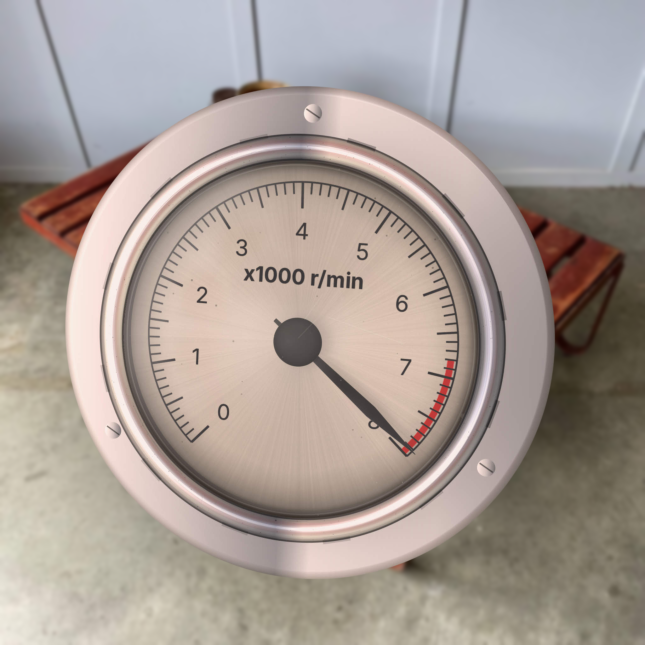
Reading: 7900 rpm
